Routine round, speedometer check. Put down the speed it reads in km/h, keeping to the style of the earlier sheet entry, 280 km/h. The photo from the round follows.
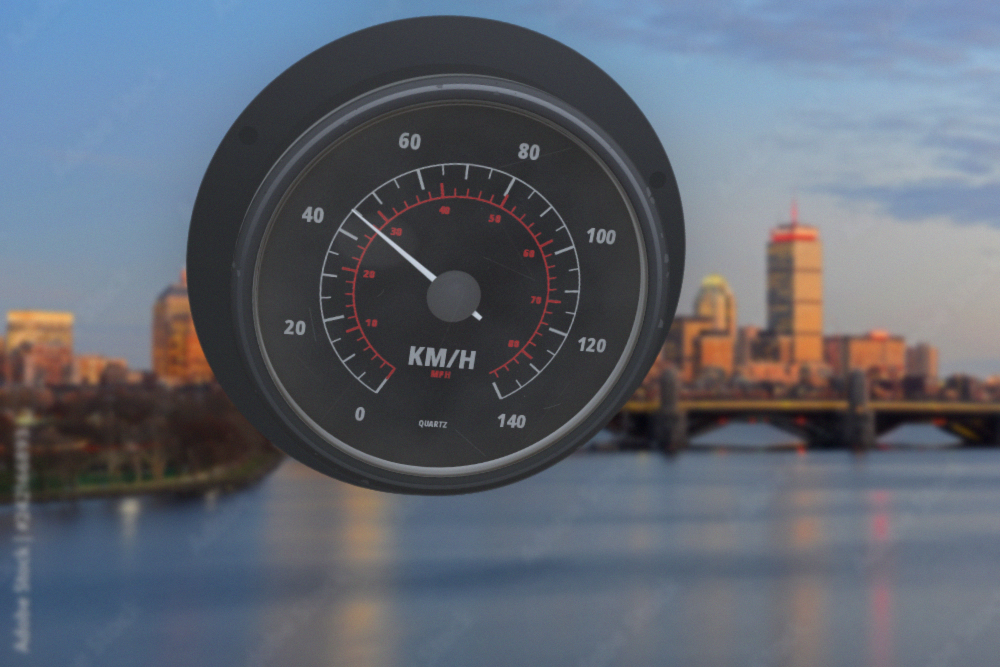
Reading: 45 km/h
